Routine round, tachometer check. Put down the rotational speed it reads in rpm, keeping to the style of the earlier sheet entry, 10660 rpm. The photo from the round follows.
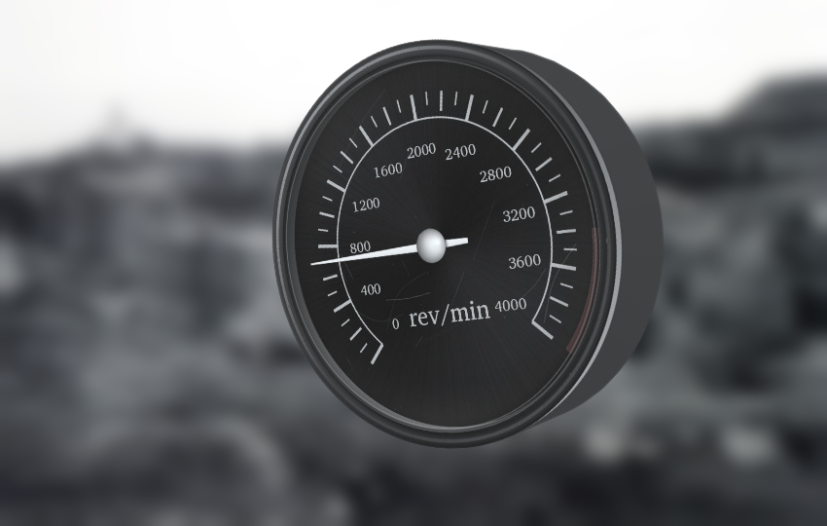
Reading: 700 rpm
